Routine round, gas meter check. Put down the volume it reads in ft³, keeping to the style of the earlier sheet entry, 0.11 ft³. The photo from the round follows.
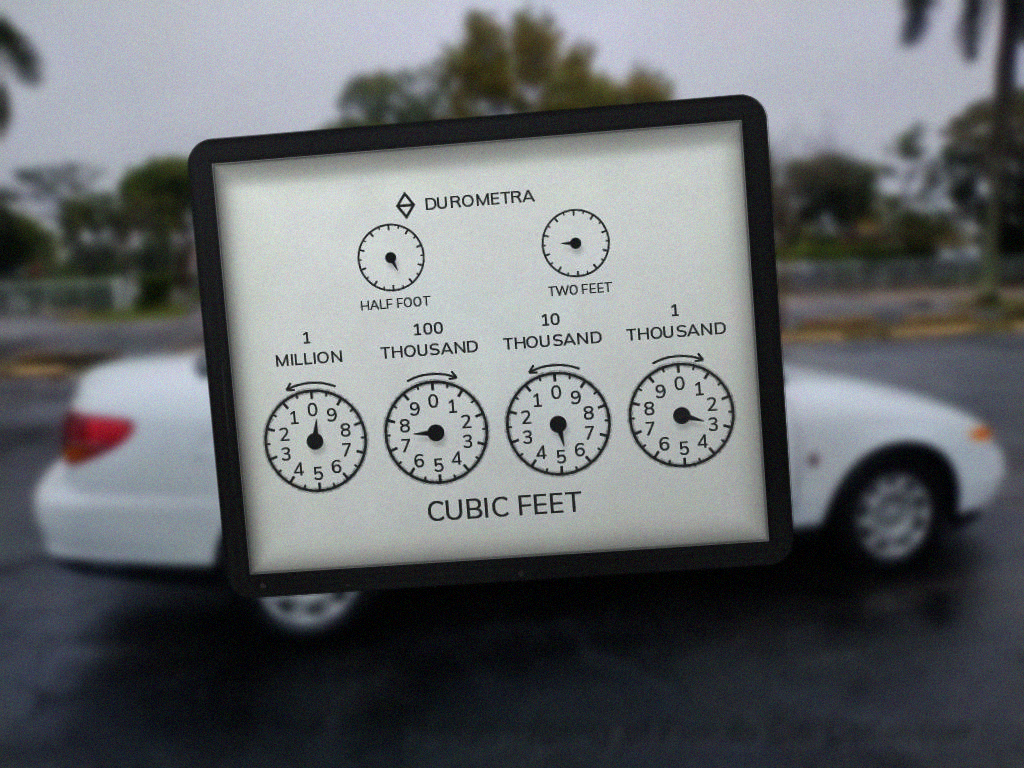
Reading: 975300 ft³
